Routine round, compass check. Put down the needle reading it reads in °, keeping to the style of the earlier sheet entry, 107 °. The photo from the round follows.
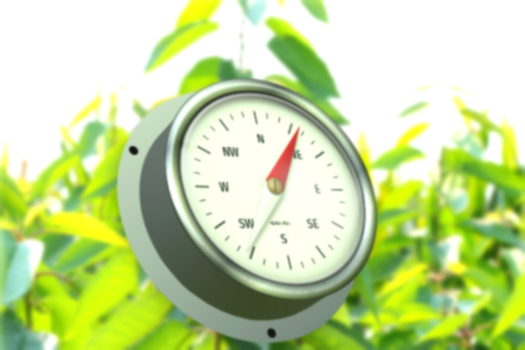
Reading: 35 °
